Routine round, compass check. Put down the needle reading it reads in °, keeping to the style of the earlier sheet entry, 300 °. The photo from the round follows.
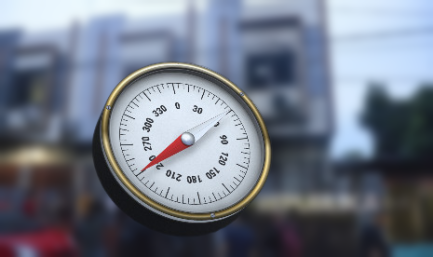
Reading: 240 °
